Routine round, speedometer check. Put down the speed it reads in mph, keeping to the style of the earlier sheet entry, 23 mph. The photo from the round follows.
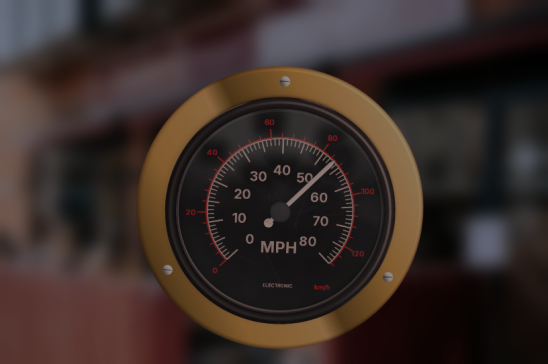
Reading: 53 mph
